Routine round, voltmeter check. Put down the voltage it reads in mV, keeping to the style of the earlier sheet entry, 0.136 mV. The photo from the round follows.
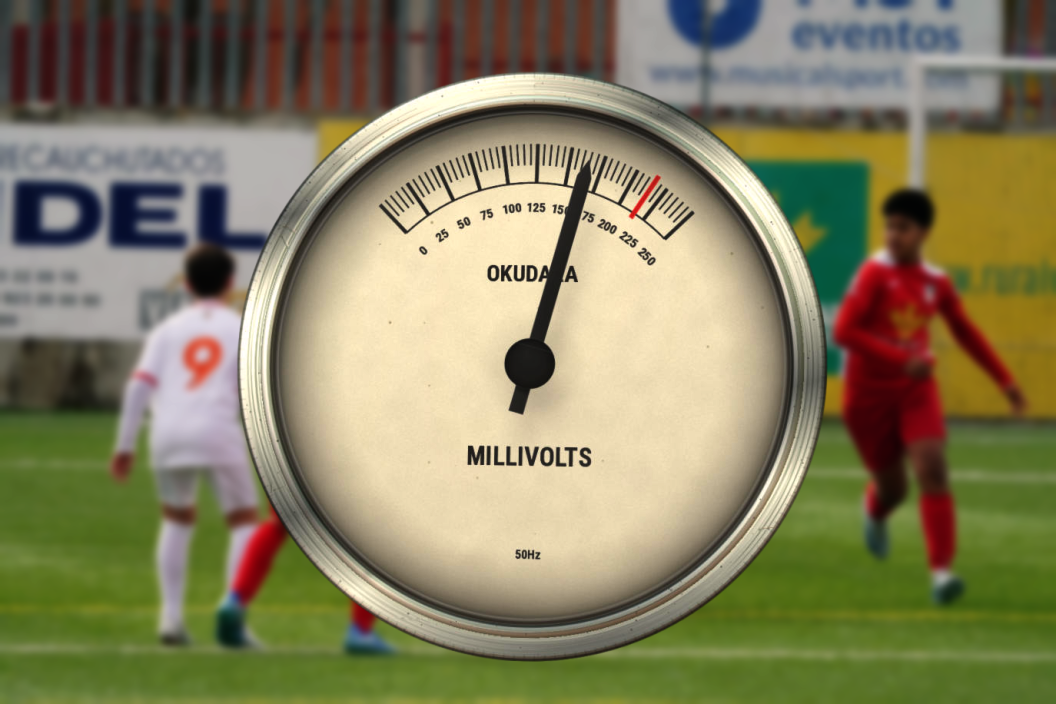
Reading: 165 mV
